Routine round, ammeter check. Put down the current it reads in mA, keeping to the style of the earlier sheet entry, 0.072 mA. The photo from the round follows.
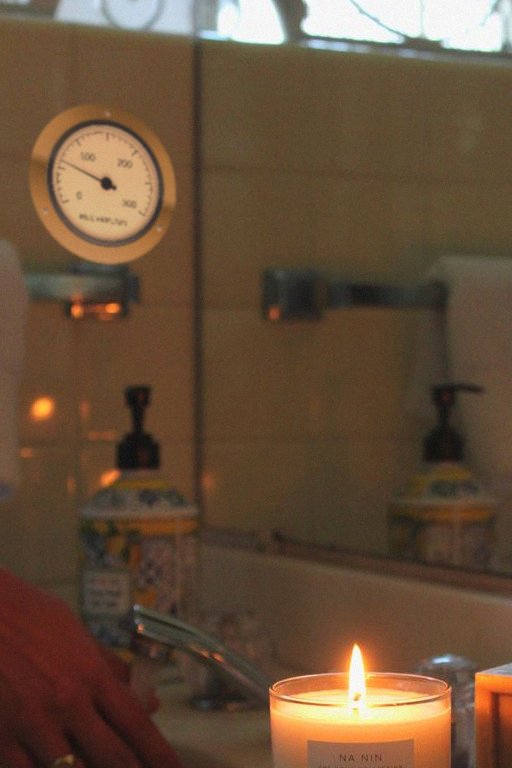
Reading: 60 mA
